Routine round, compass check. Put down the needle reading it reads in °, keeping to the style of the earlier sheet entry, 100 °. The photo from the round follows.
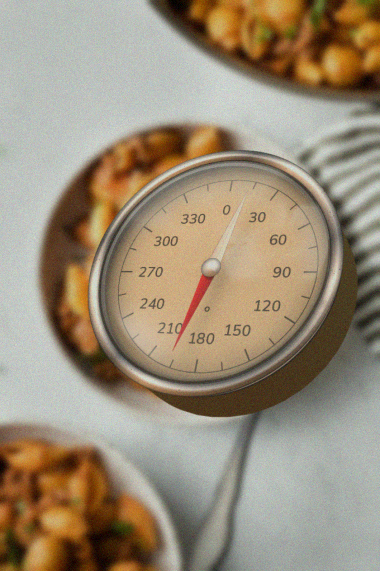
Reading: 195 °
